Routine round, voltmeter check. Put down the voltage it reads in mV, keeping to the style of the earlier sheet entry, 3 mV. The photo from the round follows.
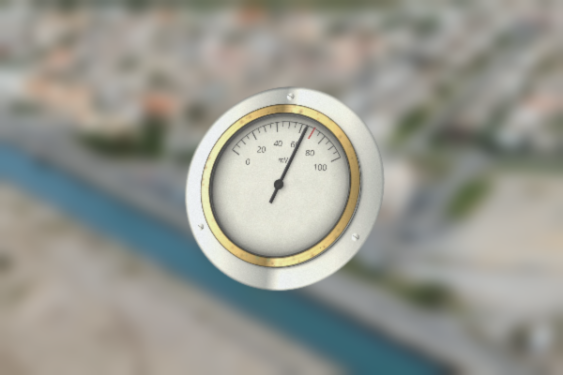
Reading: 65 mV
